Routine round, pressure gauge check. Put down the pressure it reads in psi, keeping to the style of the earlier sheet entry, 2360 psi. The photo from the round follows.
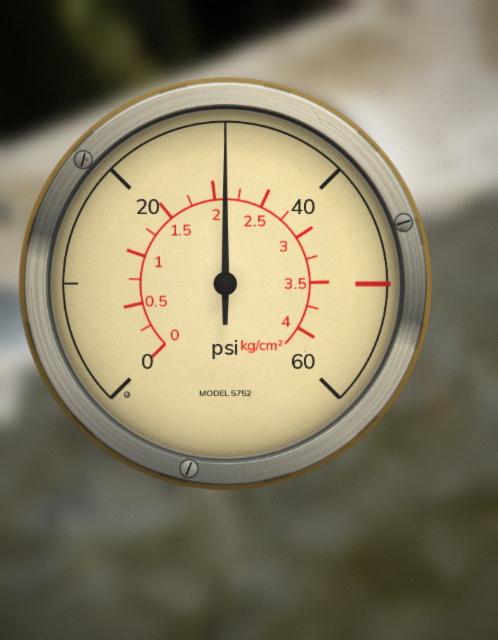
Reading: 30 psi
